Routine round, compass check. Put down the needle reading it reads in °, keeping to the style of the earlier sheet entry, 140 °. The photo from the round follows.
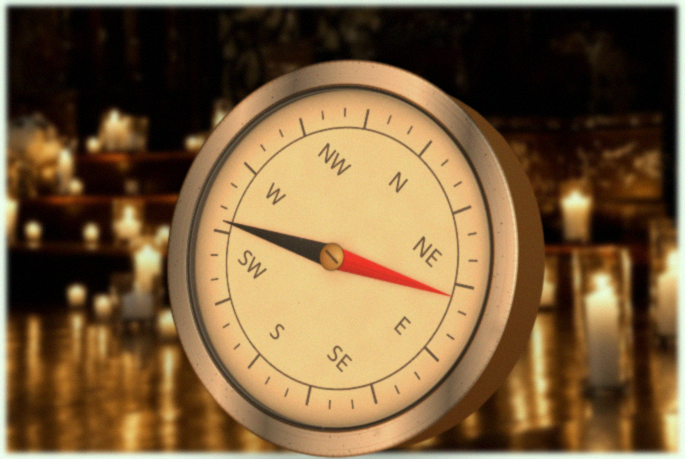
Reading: 65 °
